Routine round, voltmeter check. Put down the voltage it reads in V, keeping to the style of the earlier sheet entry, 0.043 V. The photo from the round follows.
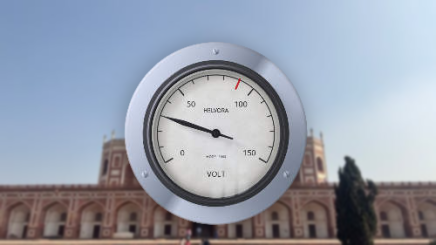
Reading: 30 V
